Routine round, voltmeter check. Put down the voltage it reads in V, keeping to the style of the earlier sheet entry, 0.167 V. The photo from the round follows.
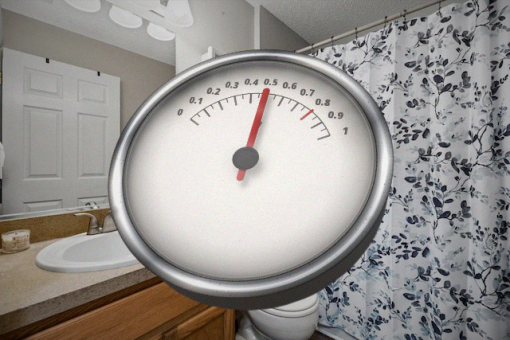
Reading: 0.5 V
